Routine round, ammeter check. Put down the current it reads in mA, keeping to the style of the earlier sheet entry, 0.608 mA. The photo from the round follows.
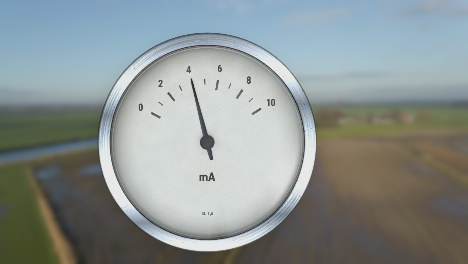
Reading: 4 mA
